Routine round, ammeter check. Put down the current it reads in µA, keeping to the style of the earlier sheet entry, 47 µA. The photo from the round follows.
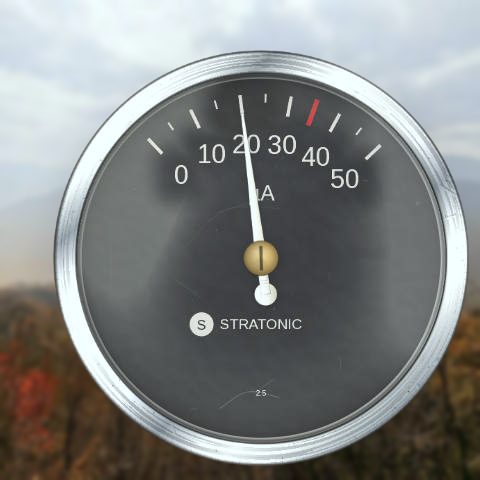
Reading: 20 µA
